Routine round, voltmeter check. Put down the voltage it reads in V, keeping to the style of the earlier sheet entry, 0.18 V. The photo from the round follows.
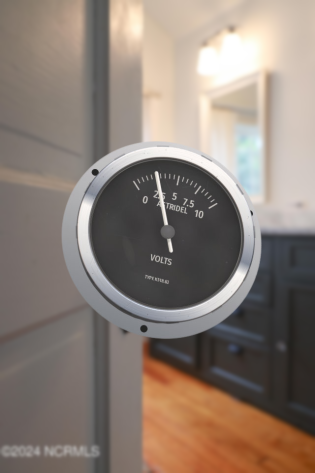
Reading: 2.5 V
